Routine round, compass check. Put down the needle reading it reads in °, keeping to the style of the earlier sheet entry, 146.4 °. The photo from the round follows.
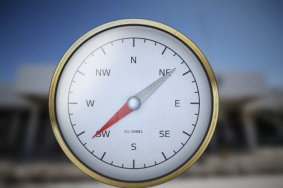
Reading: 230 °
